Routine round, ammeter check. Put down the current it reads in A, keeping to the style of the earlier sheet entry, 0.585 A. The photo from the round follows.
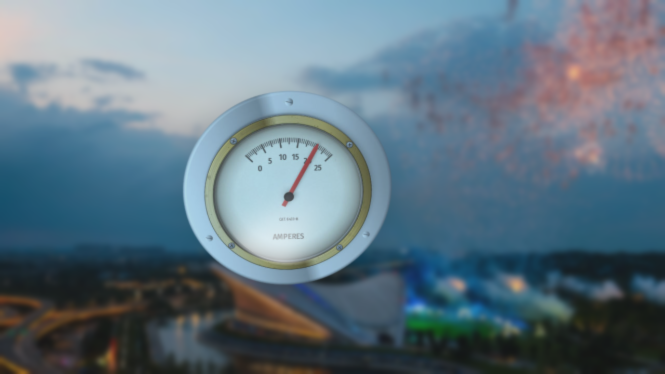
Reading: 20 A
